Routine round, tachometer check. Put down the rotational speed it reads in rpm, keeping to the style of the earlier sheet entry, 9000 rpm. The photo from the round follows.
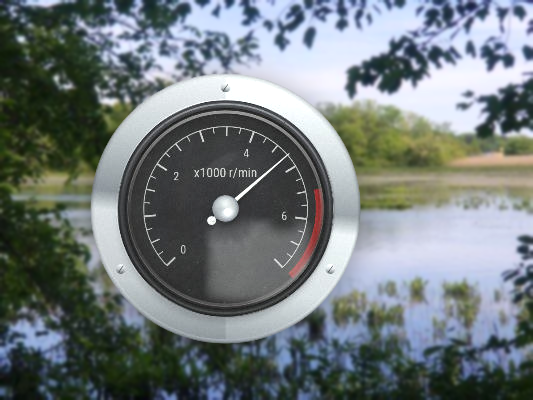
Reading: 4750 rpm
